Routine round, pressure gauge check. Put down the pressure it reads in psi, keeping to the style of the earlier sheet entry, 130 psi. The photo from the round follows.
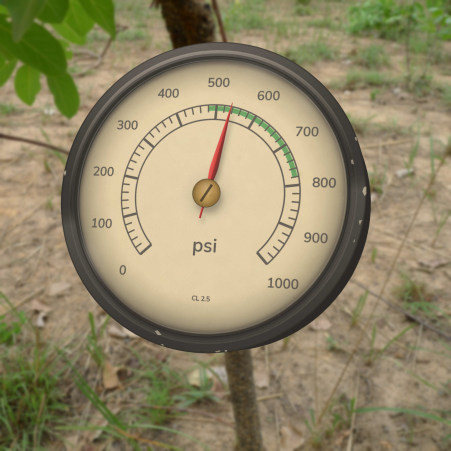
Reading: 540 psi
